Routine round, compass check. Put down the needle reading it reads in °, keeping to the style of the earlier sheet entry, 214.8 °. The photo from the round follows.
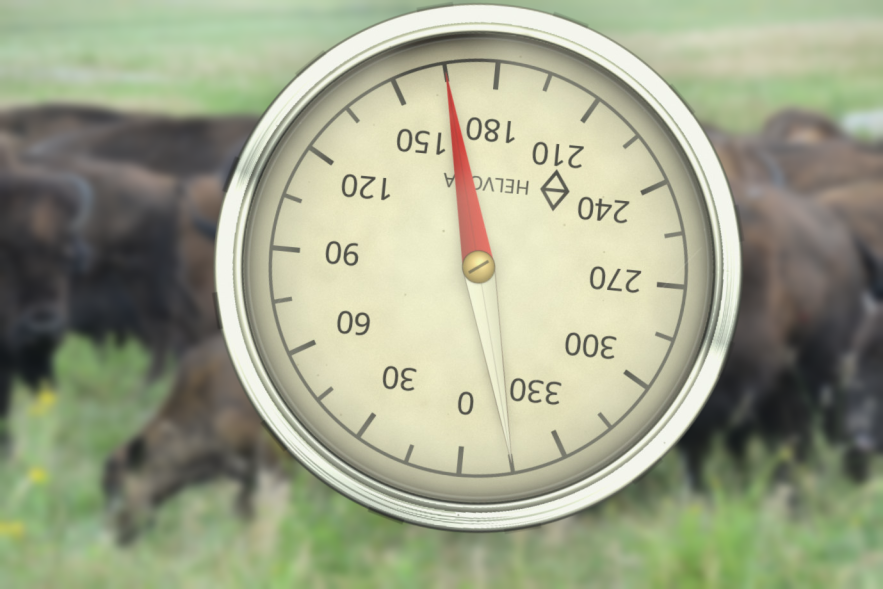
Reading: 165 °
